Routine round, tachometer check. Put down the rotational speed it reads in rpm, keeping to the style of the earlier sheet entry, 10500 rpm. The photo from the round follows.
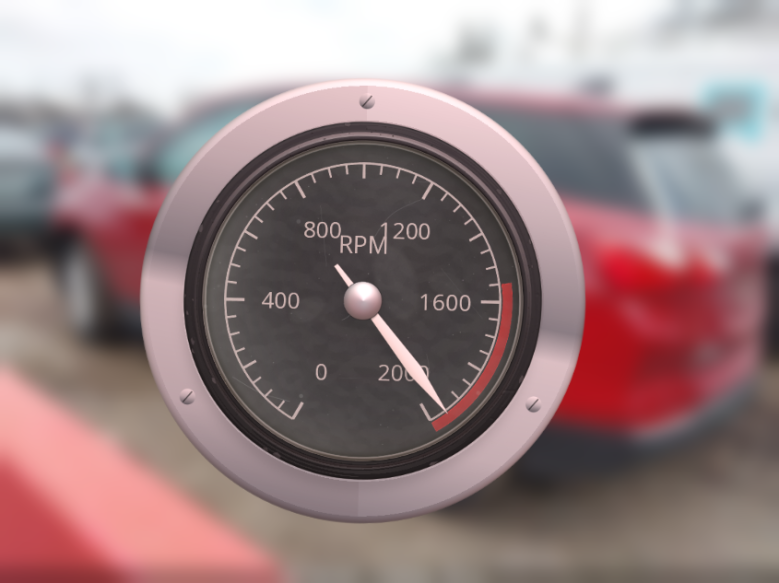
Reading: 1950 rpm
